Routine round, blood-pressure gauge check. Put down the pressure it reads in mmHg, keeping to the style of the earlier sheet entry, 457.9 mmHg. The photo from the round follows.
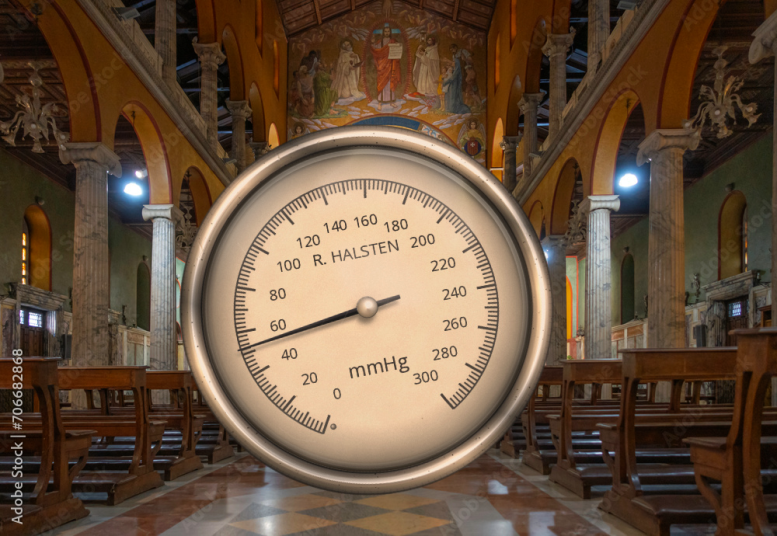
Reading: 52 mmHg
